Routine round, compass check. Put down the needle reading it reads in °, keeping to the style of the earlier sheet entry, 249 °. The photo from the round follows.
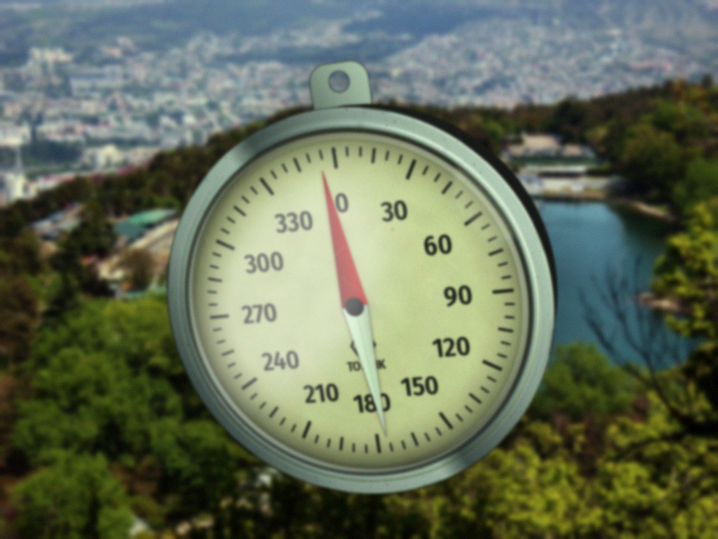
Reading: 355 °
